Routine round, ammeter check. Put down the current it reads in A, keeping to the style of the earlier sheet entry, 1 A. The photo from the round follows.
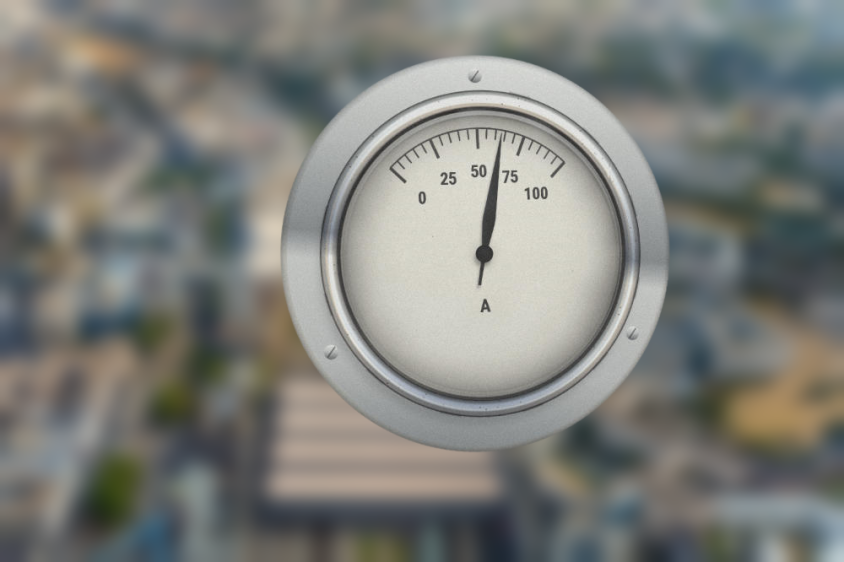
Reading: 62.5 A
